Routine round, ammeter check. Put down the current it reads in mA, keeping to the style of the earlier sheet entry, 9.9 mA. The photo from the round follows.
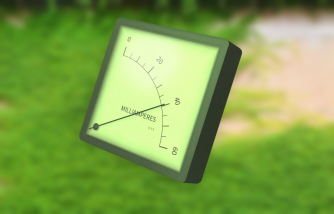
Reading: 40 mA
